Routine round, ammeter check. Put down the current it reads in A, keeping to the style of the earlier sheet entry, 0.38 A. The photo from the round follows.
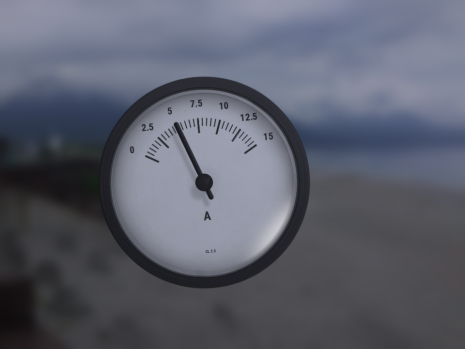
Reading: 5 A
